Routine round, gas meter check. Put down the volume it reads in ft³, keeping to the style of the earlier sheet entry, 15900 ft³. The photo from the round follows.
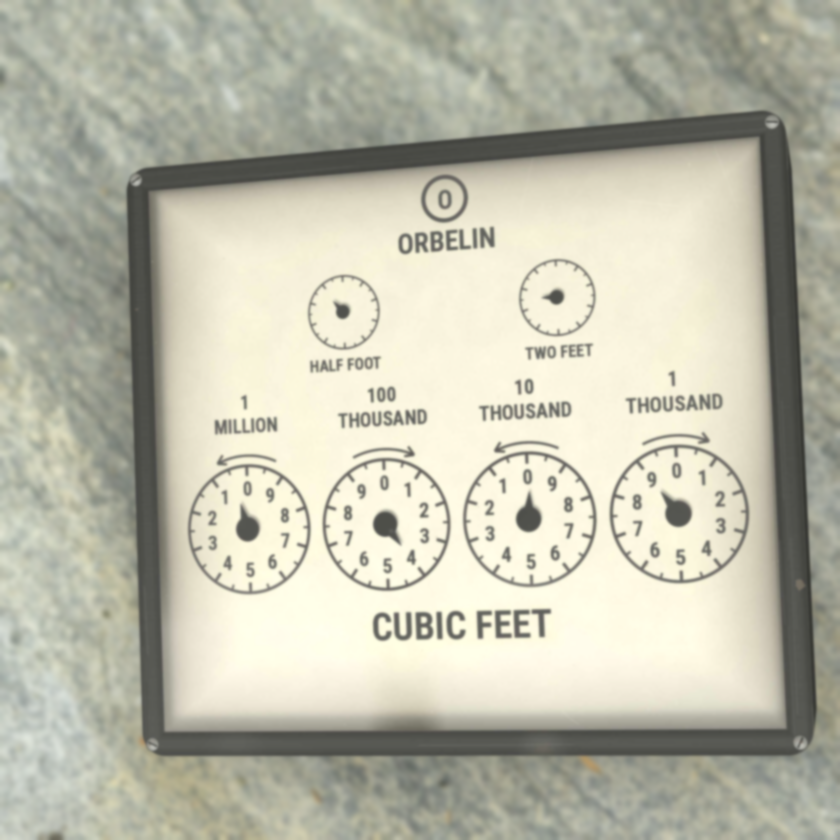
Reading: 39900 ft³
